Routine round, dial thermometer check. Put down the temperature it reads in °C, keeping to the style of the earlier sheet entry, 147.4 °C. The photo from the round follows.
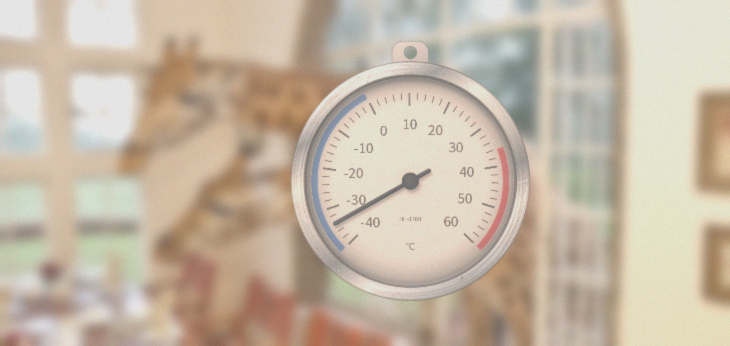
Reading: -34 °C
